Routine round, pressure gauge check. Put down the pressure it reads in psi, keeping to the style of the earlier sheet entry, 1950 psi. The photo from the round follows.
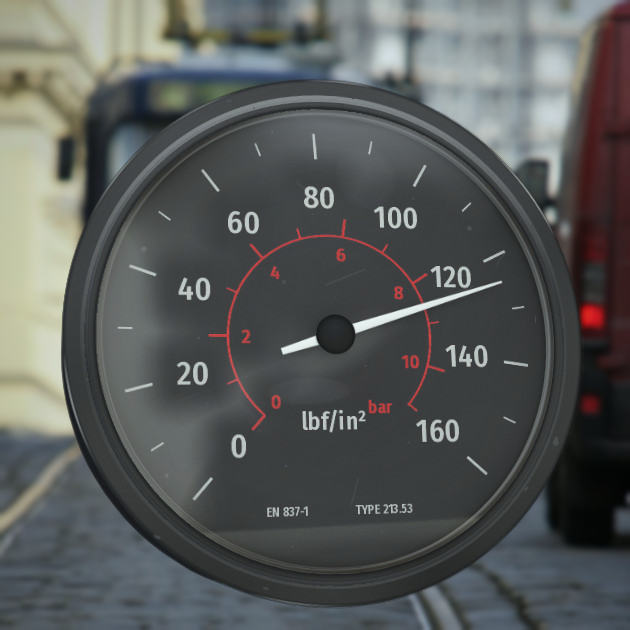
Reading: 125 psi
